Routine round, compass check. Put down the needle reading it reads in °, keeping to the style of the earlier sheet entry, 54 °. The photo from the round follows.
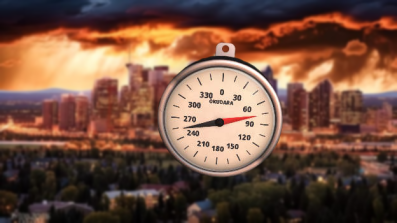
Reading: 75 °
